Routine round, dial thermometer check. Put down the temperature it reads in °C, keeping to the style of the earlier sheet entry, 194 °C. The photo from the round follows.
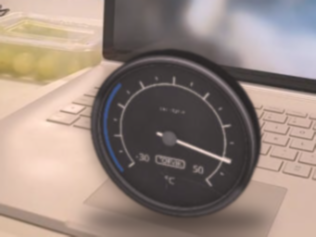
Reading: 40 °C
